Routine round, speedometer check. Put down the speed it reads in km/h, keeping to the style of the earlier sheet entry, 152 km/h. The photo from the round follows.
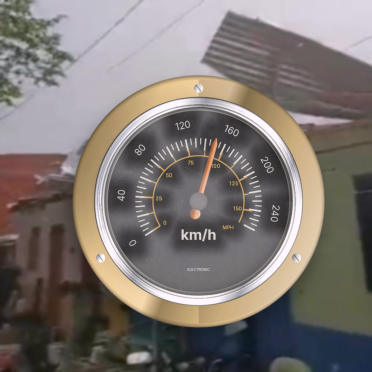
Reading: 150 km/h
